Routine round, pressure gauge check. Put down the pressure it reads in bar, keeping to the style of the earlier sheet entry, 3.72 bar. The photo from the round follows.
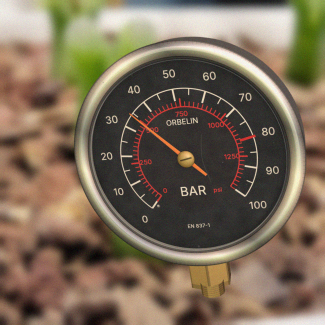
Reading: 35 bar
